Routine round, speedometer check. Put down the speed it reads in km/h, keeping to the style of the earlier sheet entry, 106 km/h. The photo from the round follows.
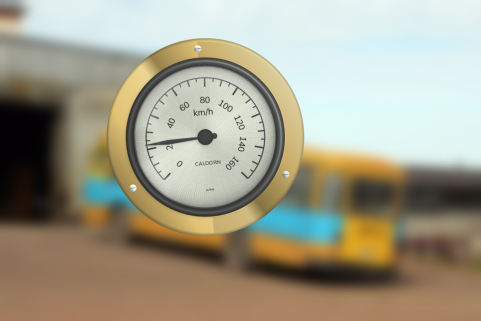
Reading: 22.5 km/h
